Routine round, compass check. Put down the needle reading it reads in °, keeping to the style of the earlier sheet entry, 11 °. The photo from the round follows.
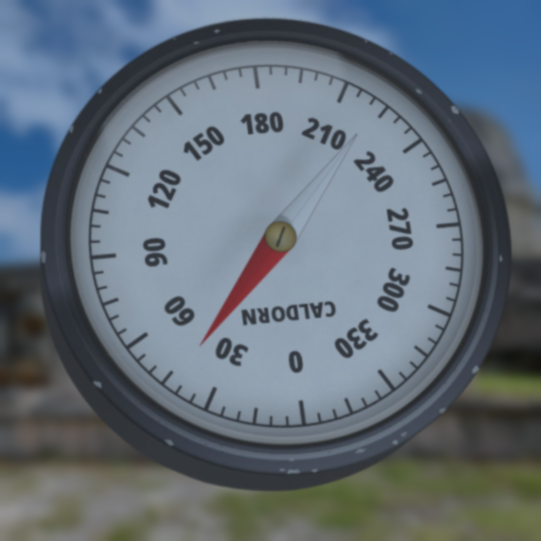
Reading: 42.5 °
